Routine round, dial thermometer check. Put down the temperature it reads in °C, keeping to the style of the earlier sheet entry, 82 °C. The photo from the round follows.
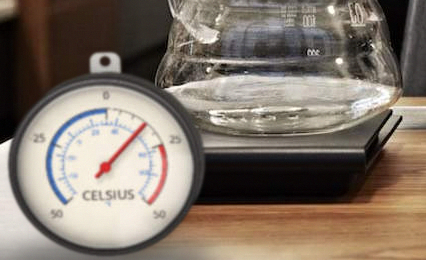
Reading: 15 °C
